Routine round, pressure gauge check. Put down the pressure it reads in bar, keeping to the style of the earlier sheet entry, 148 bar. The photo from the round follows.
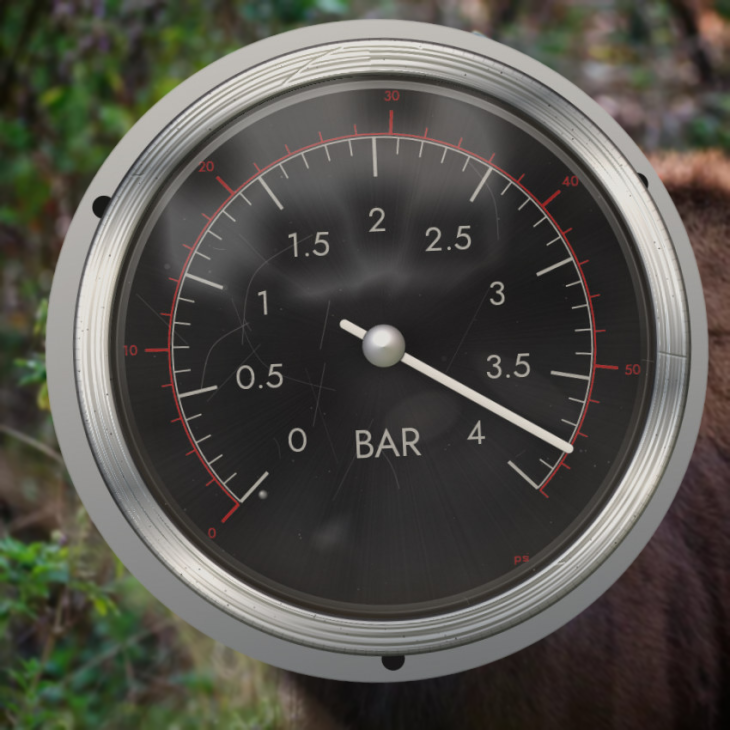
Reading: 3.8 bar
